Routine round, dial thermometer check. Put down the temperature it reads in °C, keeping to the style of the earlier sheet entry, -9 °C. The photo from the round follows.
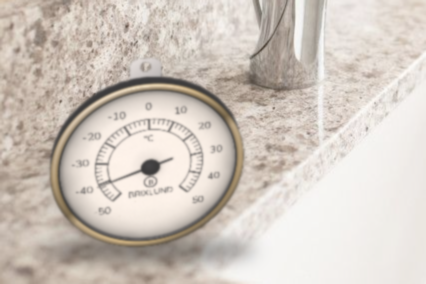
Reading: -40 °C
